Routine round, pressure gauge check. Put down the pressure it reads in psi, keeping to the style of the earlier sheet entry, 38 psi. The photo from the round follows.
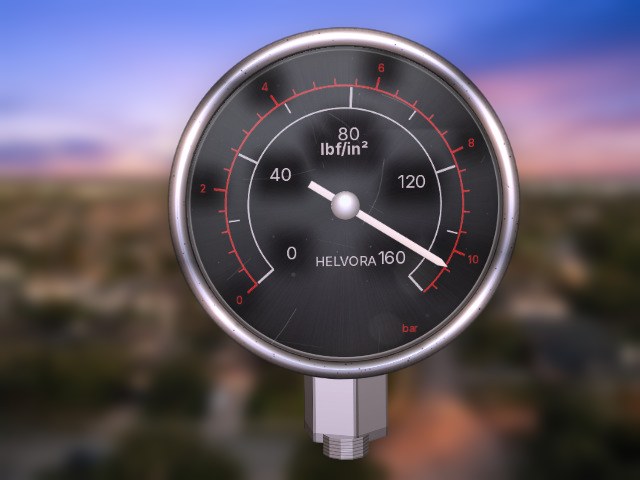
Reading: 150 psi
